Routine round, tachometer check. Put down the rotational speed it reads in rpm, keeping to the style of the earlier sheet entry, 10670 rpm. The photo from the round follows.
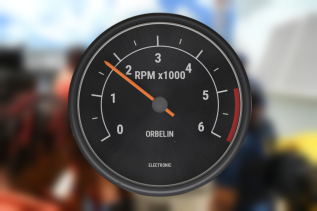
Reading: 1750 rpm
